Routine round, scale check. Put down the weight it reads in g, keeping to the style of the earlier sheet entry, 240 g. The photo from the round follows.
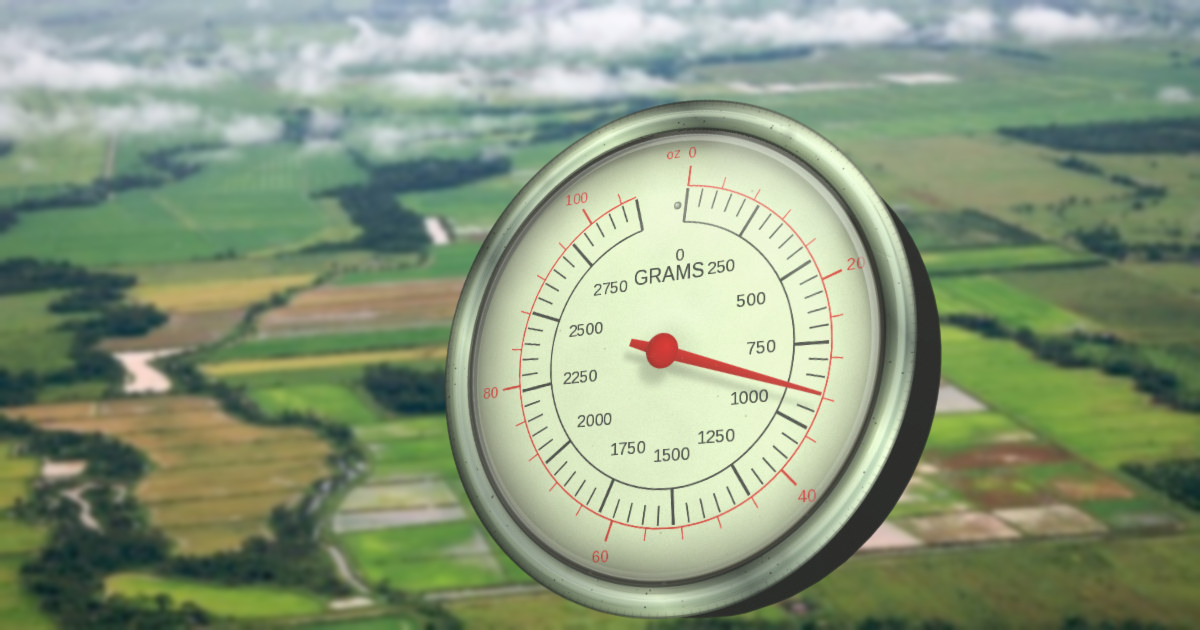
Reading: 900 g
